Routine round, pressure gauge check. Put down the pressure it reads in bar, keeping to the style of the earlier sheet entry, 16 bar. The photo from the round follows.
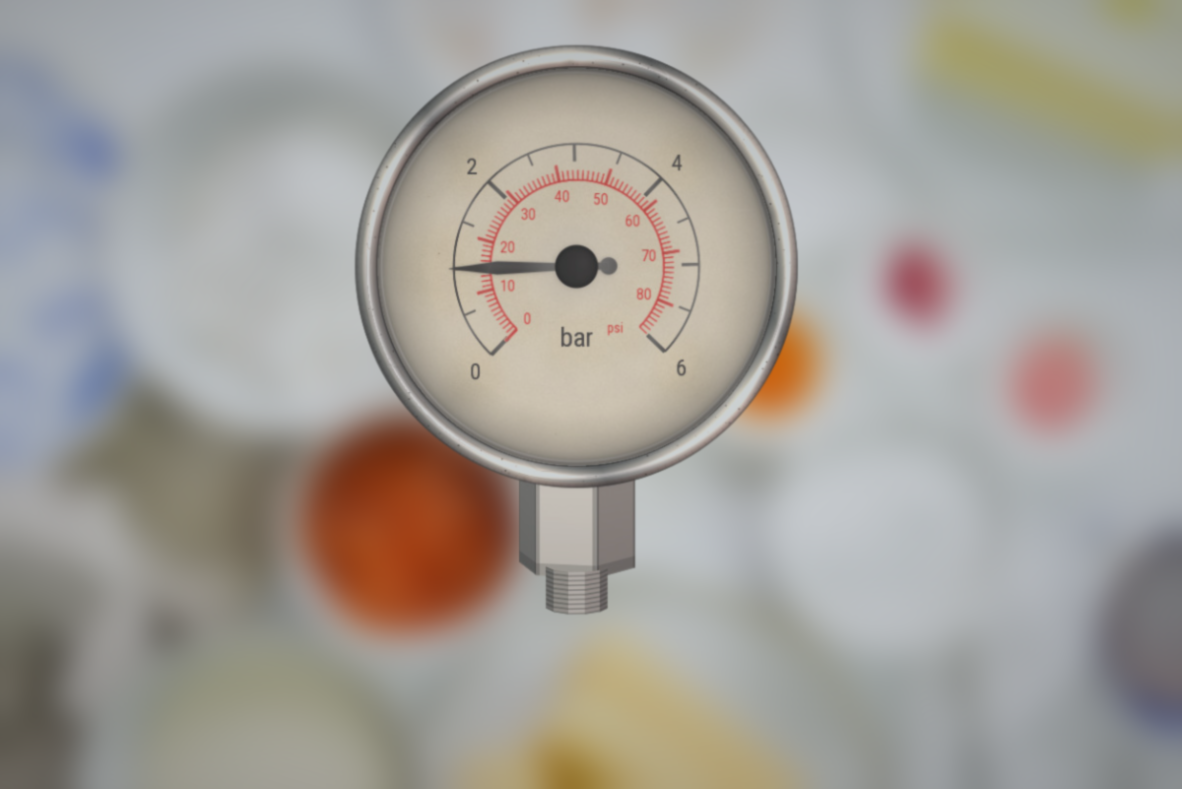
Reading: 1 bar
